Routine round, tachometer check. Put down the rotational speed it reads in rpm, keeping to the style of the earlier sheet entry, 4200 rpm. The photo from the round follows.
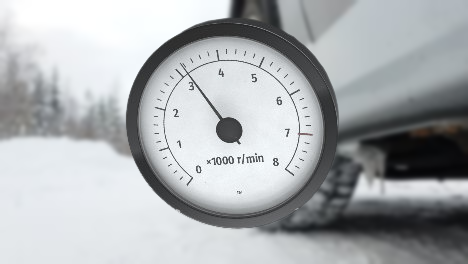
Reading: 3200 rpm
